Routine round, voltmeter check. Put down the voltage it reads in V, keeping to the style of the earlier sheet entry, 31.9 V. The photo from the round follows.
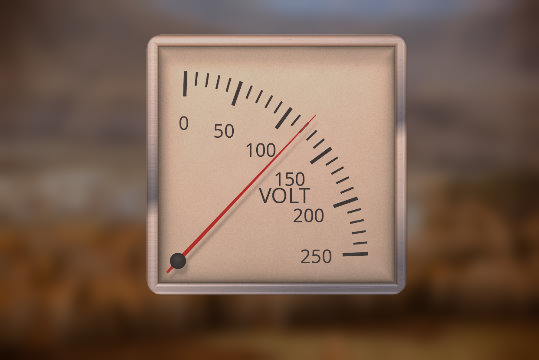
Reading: 120 V
